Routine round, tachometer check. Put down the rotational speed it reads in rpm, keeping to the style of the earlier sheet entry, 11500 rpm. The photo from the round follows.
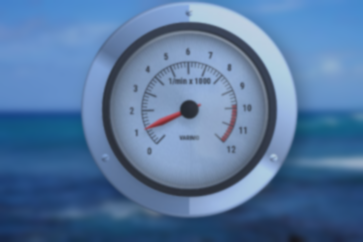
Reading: 1000 rpm
